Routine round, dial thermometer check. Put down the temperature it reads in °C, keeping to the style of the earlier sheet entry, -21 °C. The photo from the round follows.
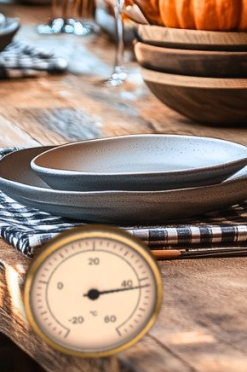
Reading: 42 °C
